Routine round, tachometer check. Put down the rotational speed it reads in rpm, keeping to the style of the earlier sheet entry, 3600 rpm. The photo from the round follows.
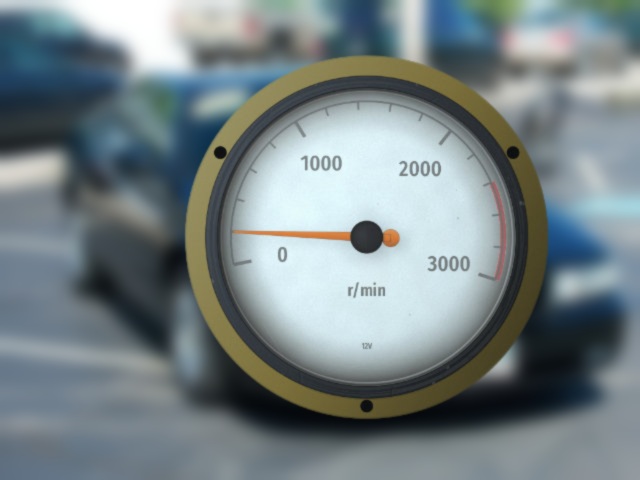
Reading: 200 rpm
